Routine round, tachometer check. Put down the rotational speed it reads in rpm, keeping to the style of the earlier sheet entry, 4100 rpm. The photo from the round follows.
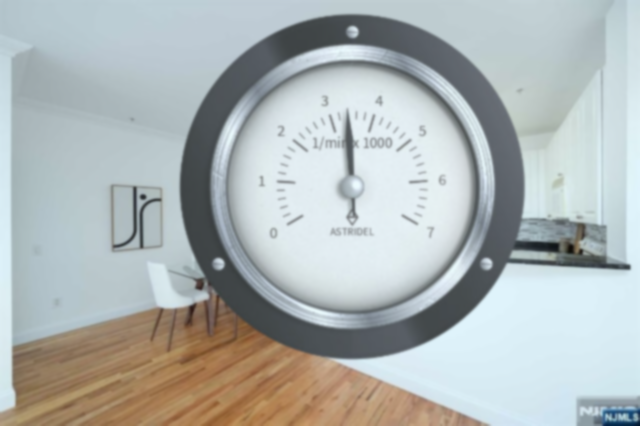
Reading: 3400 rpm
